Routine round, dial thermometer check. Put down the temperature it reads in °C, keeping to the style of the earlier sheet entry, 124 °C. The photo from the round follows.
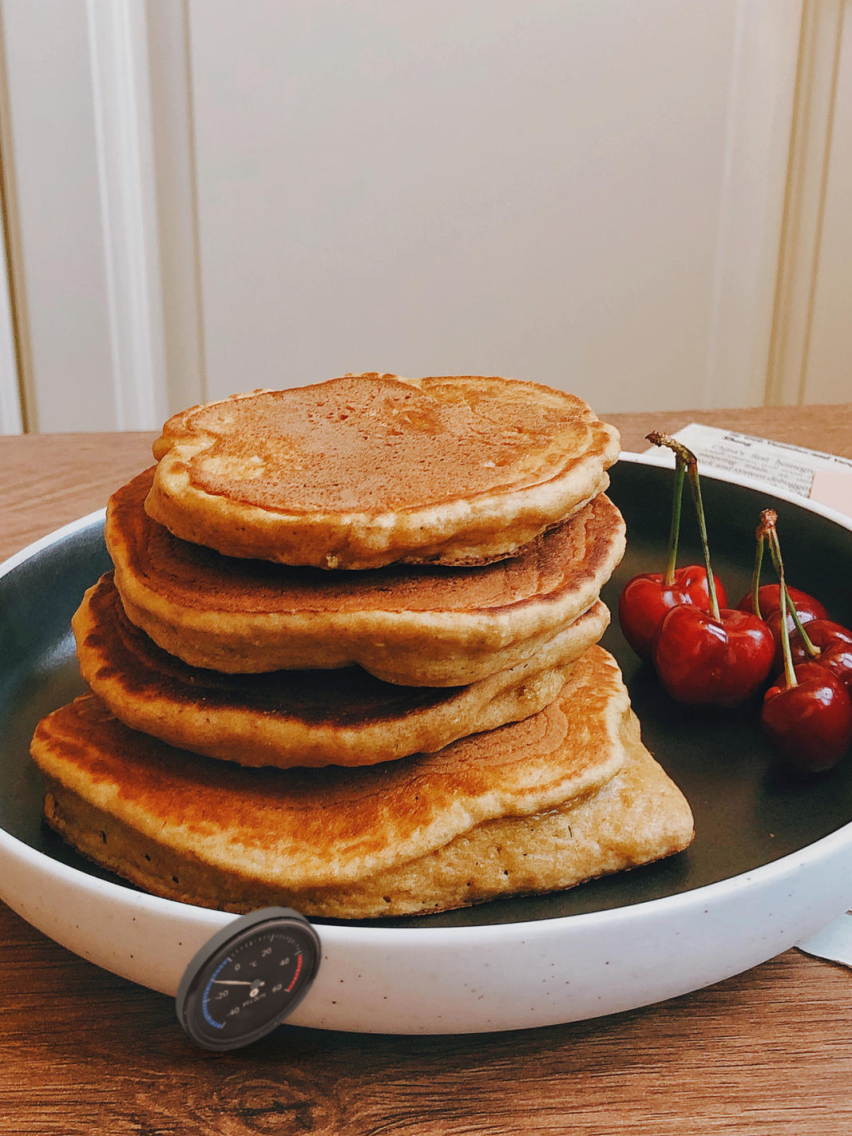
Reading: -10 °C
